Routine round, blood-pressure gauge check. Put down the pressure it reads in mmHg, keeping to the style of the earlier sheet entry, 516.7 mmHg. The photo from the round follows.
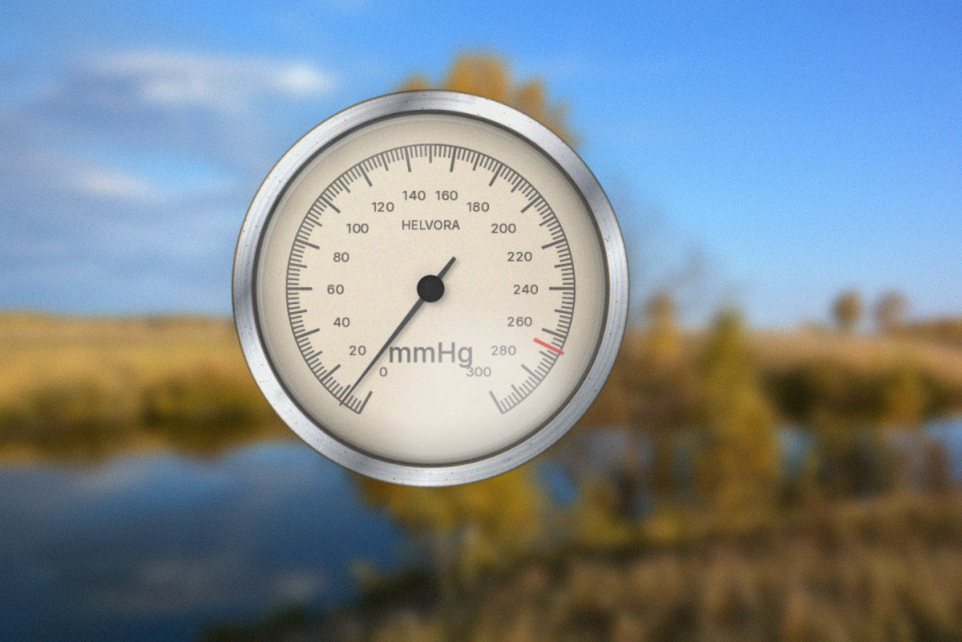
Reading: 8 mmHg
